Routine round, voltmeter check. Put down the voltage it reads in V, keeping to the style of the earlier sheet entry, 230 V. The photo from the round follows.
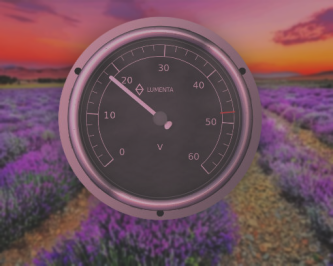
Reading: 18 V
